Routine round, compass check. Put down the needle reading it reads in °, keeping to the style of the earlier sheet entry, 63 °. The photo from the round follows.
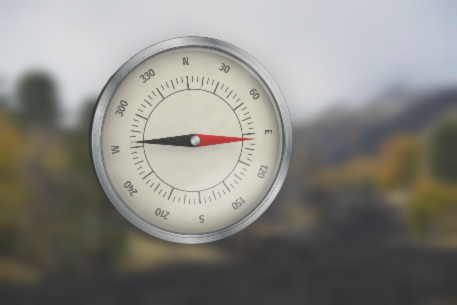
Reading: 95 °
